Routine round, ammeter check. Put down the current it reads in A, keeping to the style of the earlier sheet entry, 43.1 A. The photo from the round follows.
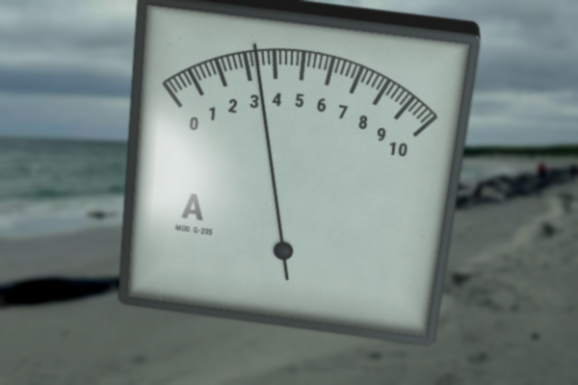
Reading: 3.4 A
